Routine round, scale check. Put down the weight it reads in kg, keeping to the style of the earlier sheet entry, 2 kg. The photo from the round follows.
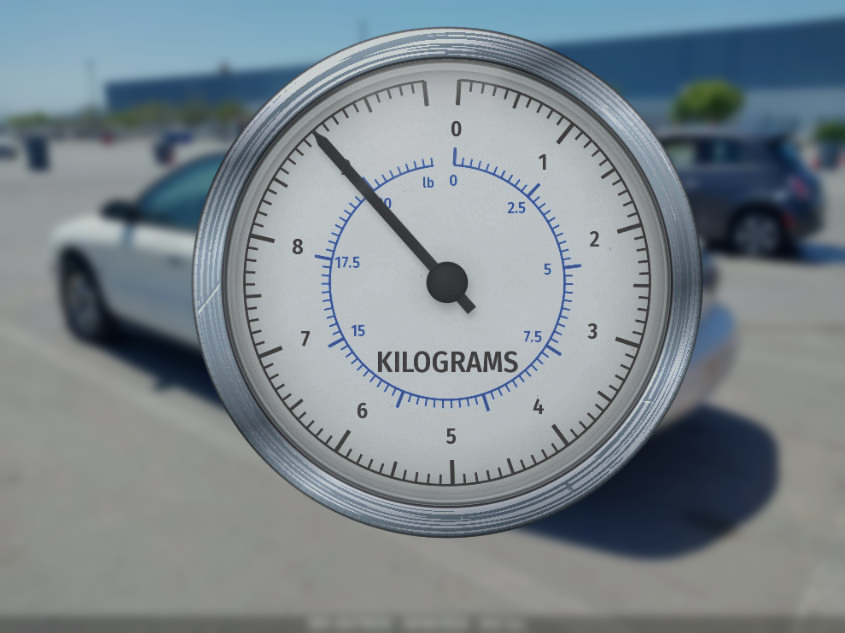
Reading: 9 kg
